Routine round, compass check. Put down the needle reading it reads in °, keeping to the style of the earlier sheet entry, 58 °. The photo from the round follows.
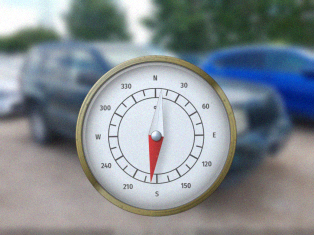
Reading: 187.5 °
